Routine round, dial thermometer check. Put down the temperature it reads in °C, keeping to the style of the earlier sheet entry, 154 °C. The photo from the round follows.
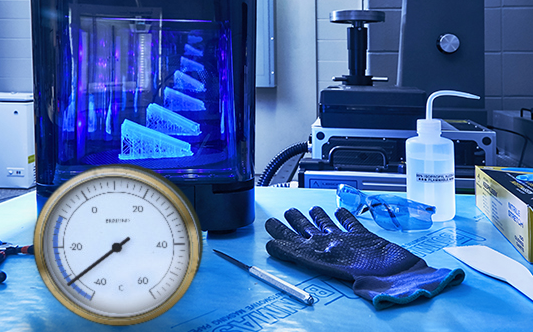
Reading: -32 °C
